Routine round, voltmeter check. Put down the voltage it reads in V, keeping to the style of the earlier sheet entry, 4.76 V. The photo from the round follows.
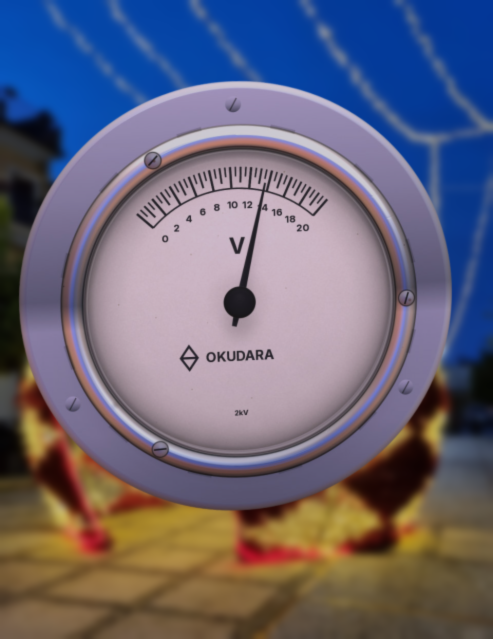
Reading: 13.5 V
